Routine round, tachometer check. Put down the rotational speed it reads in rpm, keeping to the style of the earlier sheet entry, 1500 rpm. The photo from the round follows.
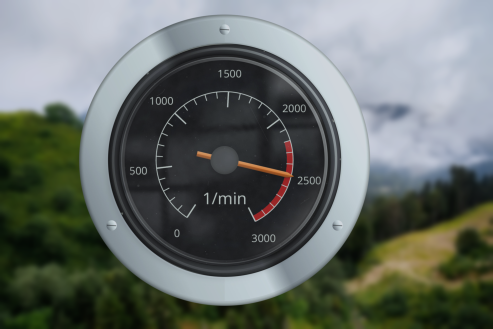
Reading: 2500 rpm
